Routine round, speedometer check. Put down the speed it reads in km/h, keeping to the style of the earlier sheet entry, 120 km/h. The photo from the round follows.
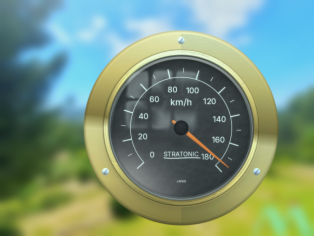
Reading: 175 km/h
